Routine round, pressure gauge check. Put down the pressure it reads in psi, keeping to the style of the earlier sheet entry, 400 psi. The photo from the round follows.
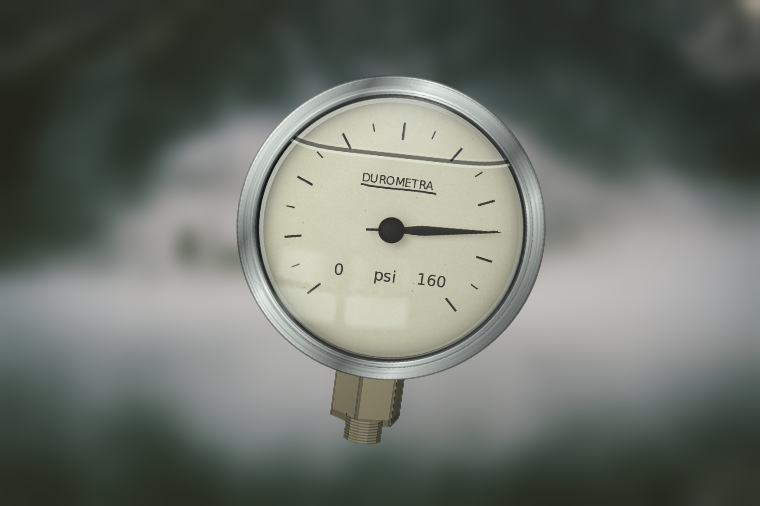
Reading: 130 psi
